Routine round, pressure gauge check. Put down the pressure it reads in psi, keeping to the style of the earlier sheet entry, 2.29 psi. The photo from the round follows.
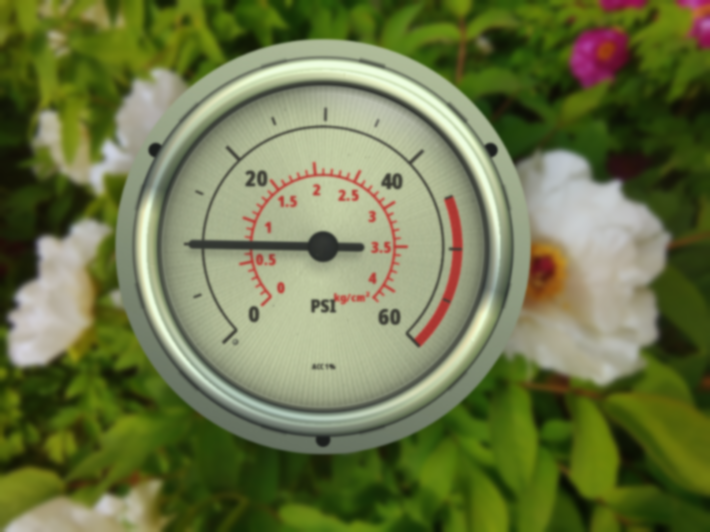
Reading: 10 psi
